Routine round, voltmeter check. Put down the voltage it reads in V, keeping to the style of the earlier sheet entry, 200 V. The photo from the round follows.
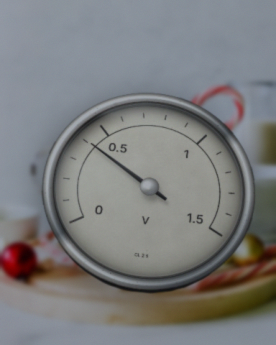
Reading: 0.4 V
